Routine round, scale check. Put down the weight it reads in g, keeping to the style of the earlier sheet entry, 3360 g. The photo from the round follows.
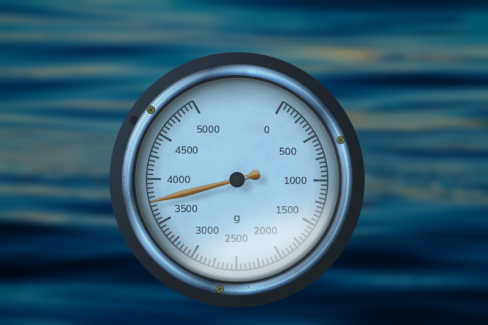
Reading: 3750 g
